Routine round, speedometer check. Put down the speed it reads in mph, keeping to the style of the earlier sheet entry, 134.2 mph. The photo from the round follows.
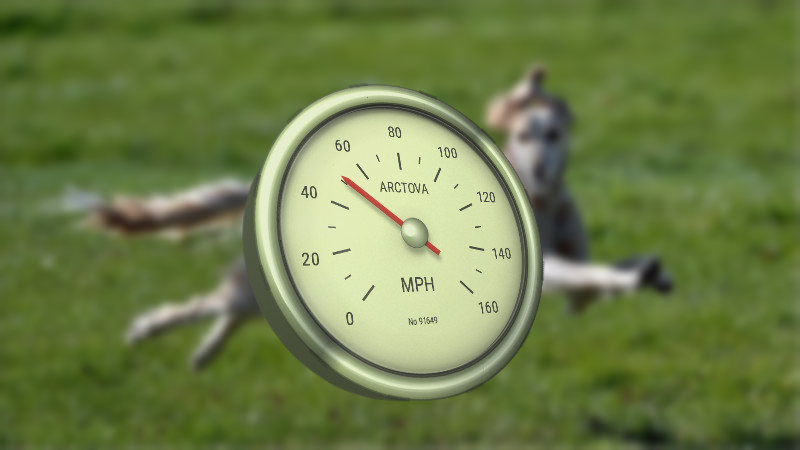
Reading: 50 mph
